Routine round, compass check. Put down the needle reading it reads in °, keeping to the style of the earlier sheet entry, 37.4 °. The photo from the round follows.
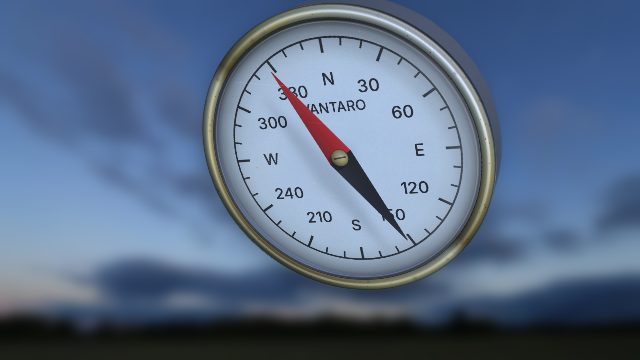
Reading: 330 °
